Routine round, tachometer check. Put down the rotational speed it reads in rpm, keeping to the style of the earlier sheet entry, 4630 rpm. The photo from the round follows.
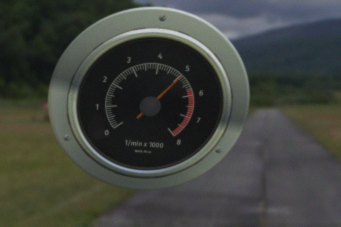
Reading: 5000 rpm
